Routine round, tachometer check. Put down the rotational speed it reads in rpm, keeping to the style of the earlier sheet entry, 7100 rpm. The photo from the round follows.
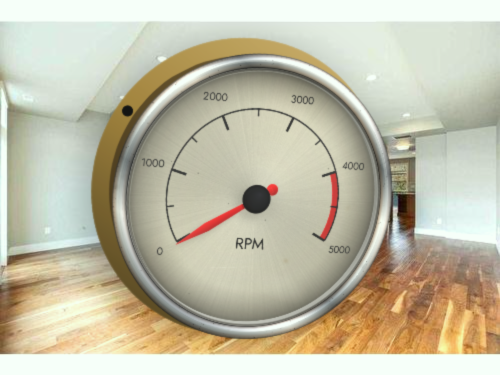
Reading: 0 rpm
